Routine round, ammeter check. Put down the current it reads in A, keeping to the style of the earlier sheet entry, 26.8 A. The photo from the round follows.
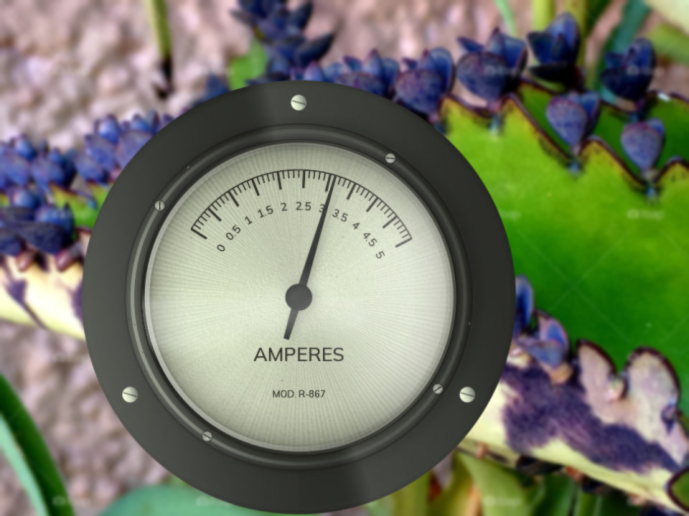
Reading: 3.1 A
